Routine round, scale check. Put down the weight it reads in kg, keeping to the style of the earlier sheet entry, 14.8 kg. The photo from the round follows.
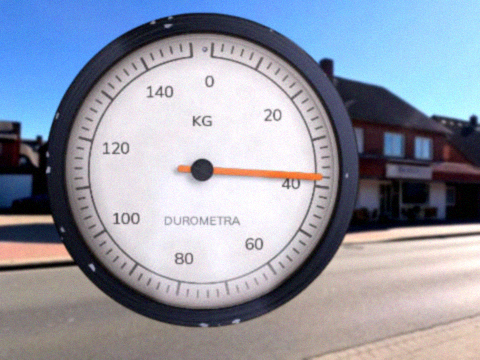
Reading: 38 kg
